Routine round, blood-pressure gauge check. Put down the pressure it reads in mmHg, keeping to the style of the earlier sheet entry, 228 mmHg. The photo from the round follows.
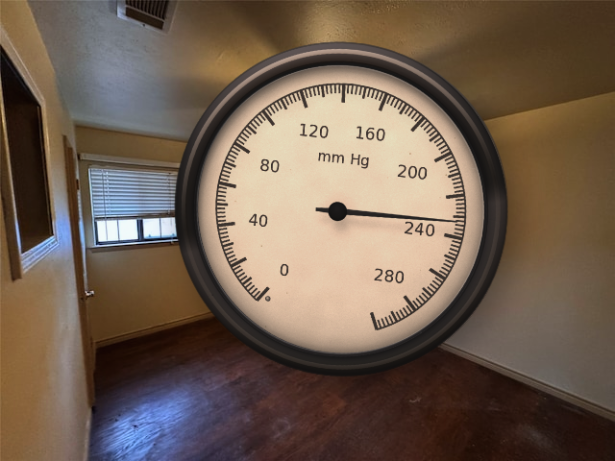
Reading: 232 mmHg
